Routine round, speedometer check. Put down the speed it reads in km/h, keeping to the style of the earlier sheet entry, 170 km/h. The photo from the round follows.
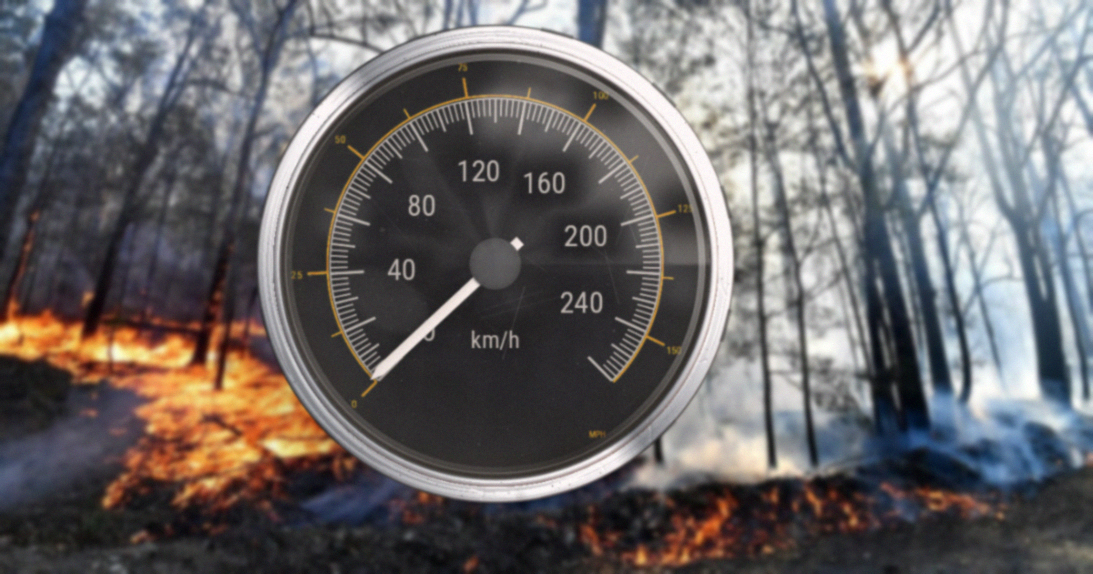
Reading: 2 km/h
